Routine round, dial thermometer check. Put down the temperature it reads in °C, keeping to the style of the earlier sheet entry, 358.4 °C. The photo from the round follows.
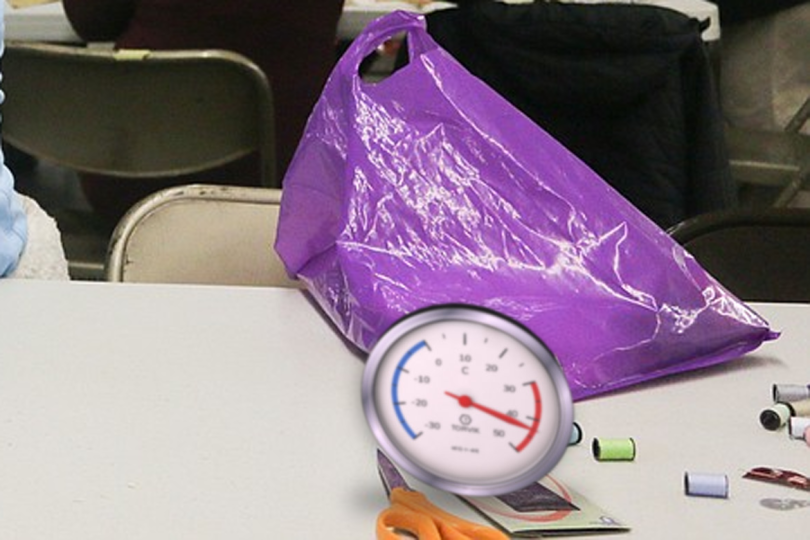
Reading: 42.5 °C
